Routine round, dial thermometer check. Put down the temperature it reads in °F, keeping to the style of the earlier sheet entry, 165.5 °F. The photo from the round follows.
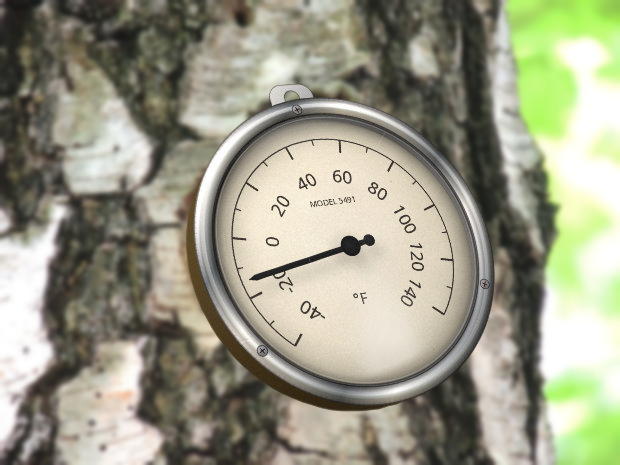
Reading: -15 °F
